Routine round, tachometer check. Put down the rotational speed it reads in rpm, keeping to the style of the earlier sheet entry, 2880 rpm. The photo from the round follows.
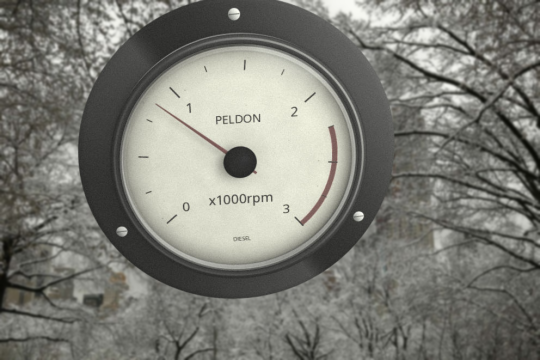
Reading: 875 rpm
